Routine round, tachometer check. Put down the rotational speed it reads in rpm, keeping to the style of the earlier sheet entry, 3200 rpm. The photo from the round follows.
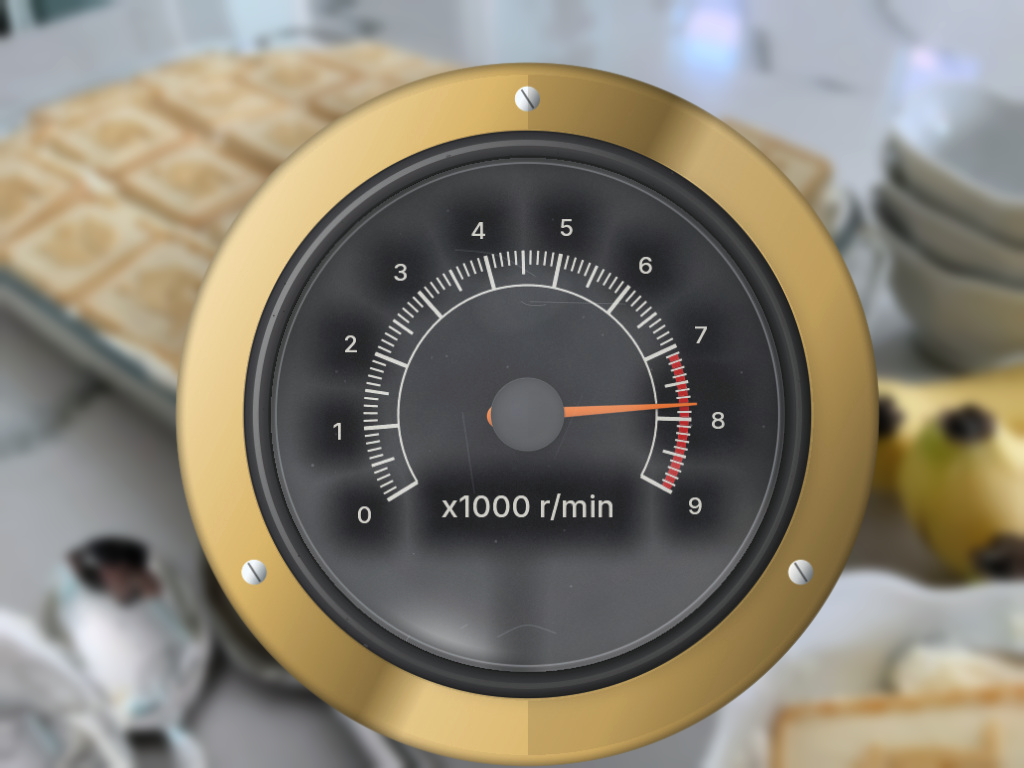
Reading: 7800 rpm
